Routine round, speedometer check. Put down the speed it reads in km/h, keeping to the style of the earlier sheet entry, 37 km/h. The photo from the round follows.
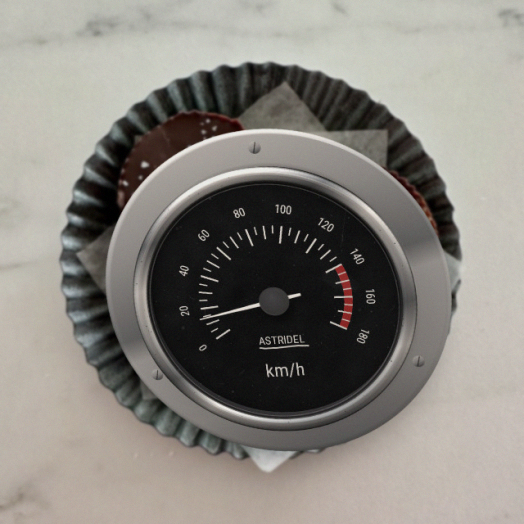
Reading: 15 km/h
